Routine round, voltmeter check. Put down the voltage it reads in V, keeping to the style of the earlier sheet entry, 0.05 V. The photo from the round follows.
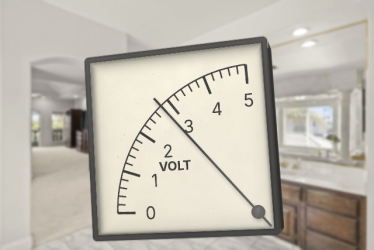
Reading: 2.8 V
